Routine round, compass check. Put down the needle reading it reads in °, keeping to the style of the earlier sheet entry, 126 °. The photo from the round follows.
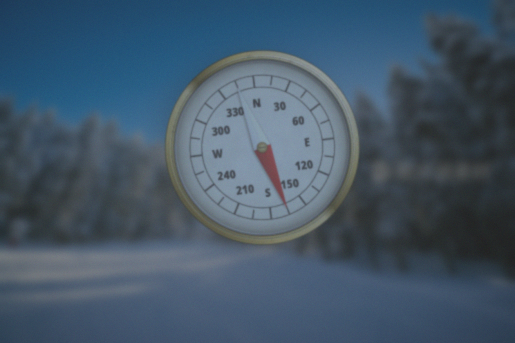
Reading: 165 °
